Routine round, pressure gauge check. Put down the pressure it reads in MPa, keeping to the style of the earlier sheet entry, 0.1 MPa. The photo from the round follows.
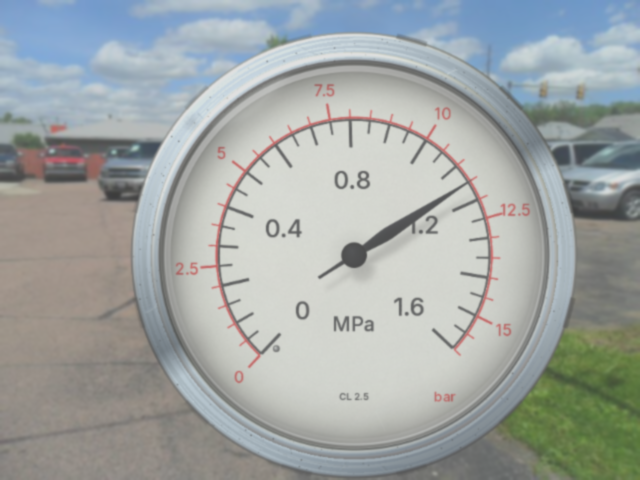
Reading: 1.15 MPa
